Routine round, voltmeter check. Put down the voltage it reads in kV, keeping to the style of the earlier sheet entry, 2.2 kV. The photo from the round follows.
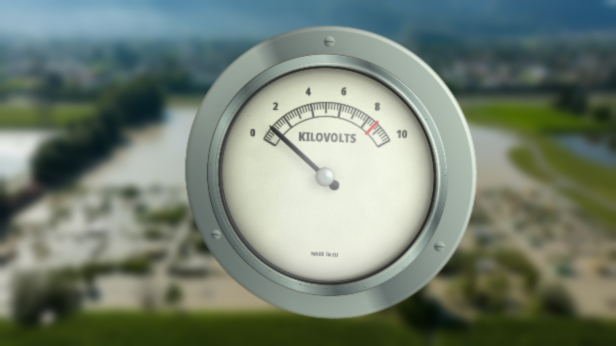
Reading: 1 kV
